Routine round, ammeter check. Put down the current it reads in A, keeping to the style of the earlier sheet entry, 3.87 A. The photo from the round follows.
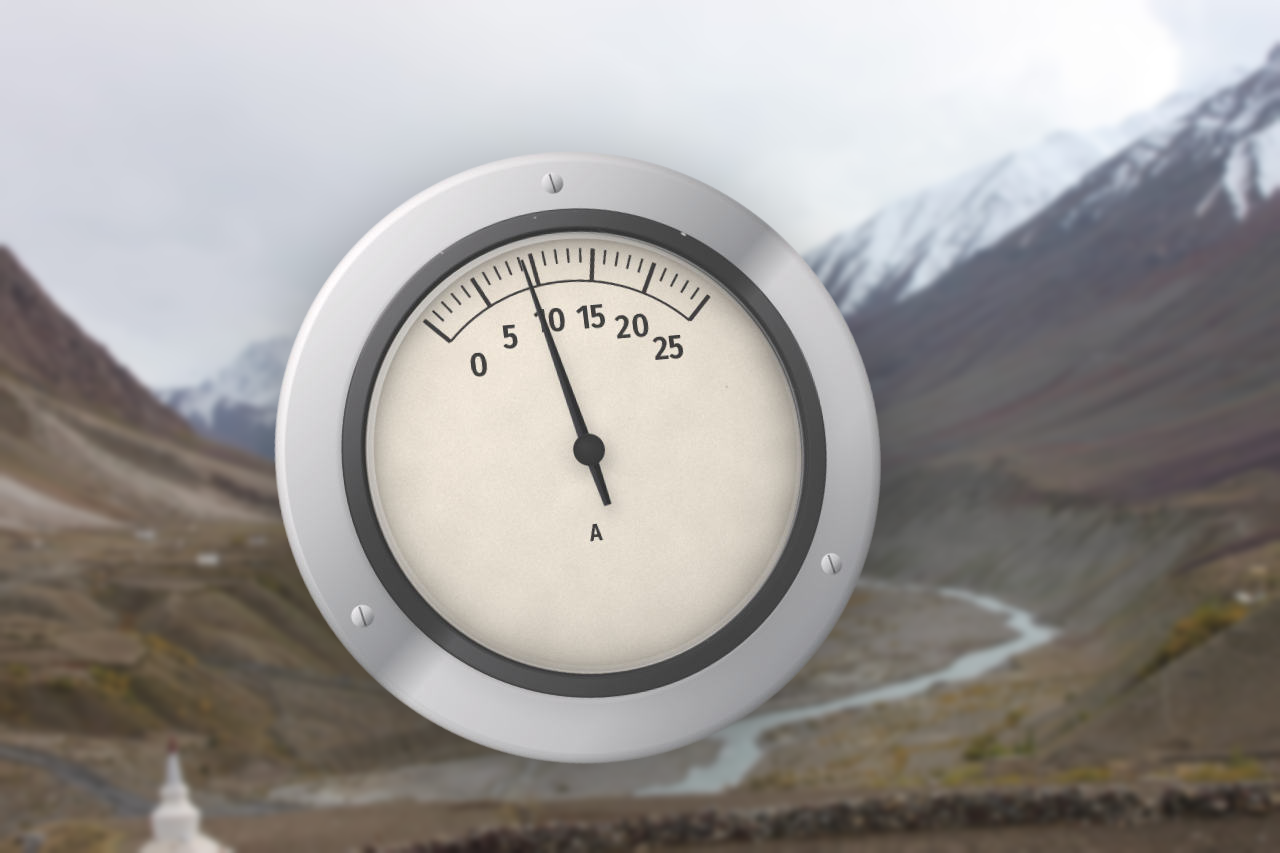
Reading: 9 A
